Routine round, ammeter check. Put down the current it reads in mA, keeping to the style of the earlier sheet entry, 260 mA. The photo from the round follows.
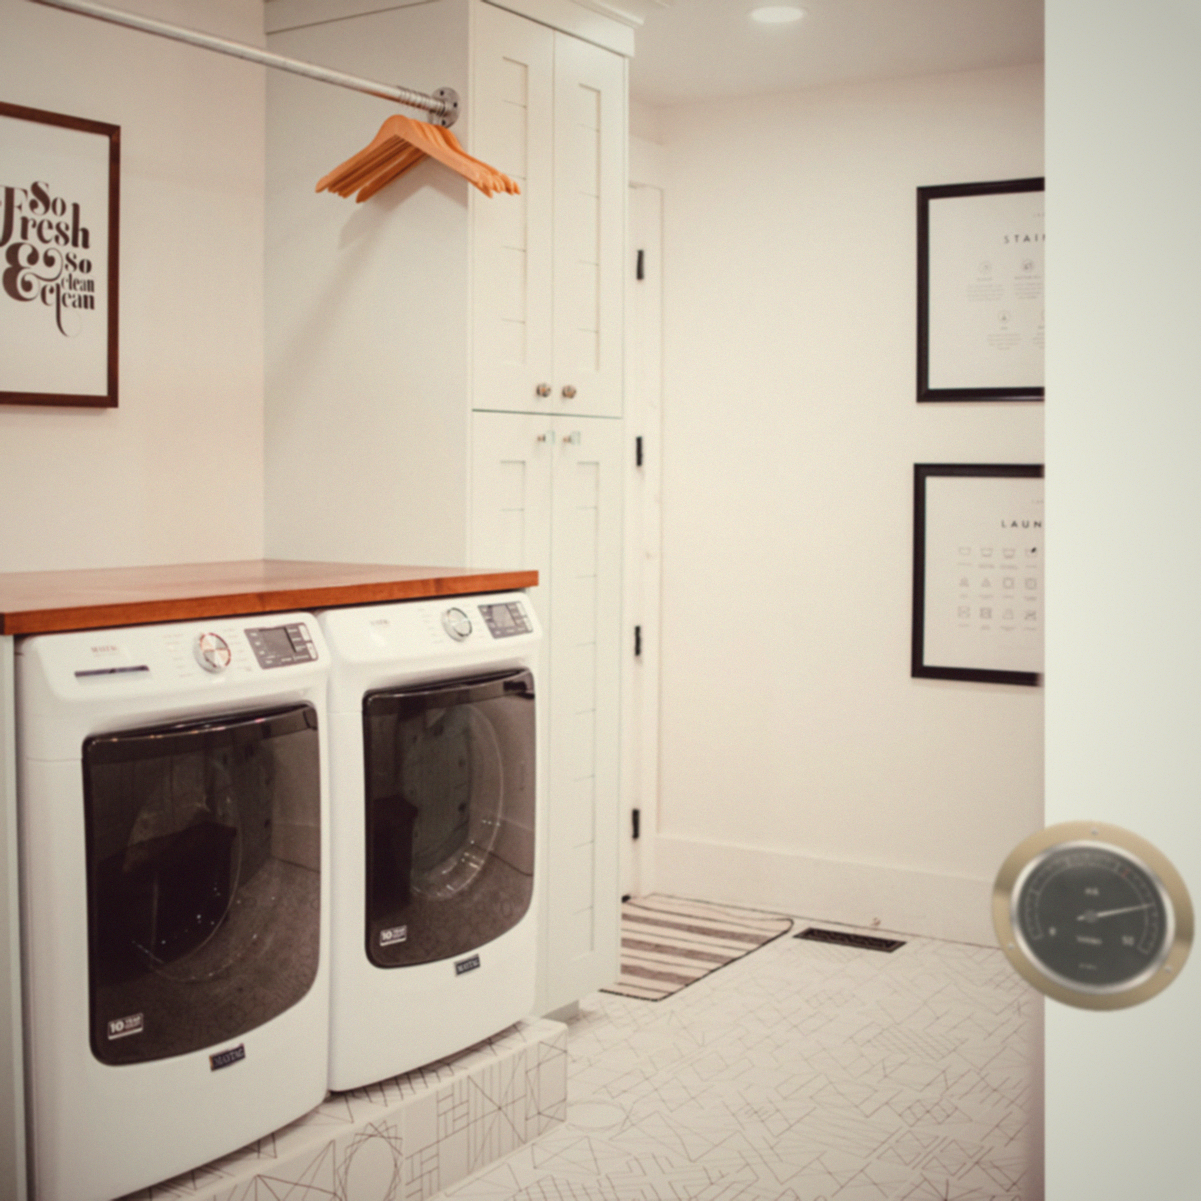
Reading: 40 mA
